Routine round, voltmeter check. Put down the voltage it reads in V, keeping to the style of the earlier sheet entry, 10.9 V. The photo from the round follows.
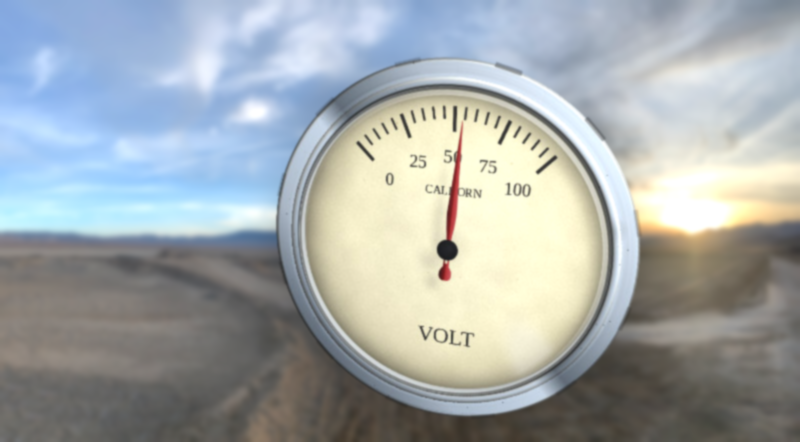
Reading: 55 V
